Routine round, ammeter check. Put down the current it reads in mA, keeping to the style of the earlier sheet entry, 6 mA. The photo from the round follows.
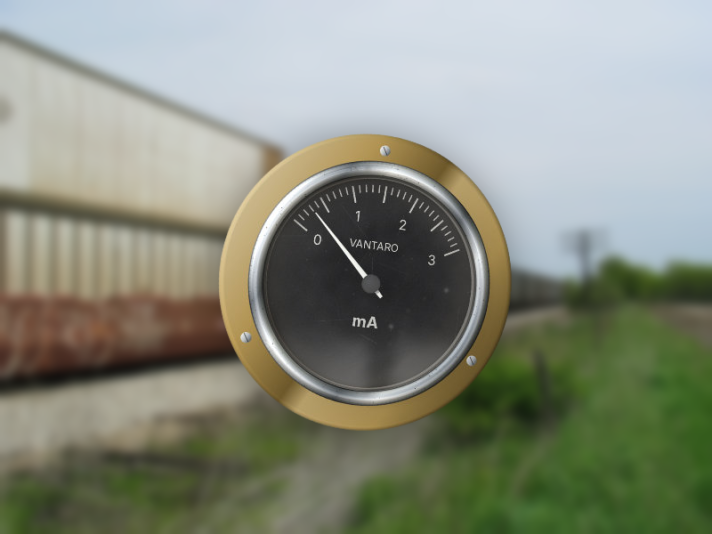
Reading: 0.3 mA
